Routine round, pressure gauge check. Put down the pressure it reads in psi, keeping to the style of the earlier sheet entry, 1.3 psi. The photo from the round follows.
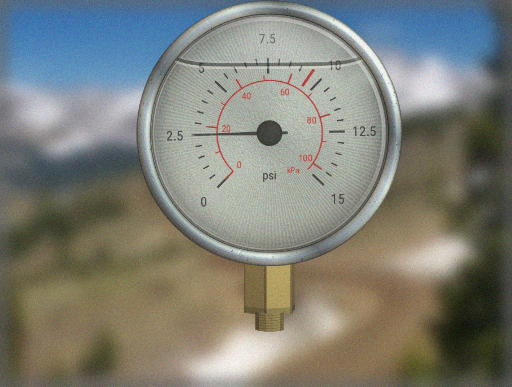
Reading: 2.5 psi
